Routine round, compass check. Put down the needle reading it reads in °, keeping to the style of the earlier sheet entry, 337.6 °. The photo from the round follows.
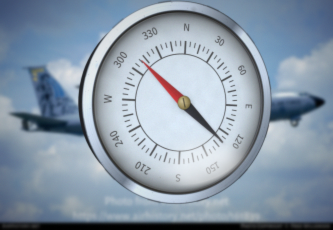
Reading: 310 °
